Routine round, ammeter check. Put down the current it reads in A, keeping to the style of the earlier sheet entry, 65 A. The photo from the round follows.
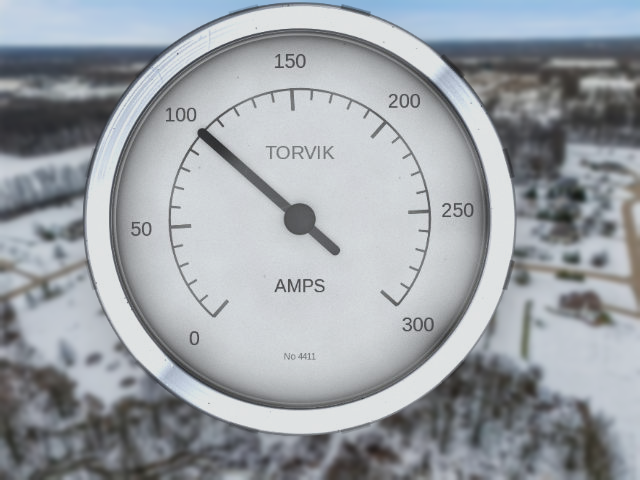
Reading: 100 A
